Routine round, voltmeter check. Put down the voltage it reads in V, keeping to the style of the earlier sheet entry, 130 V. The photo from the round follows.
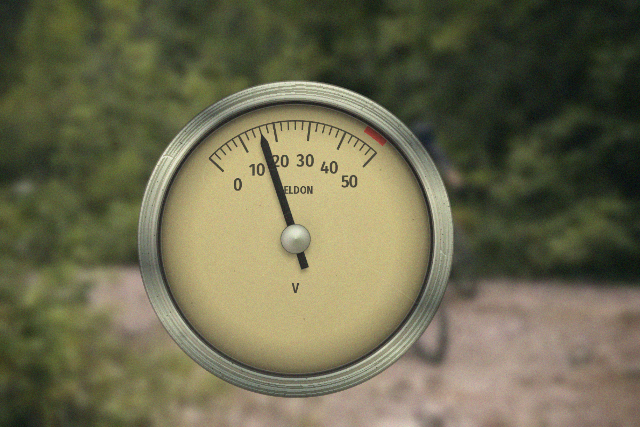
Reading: 16 V
